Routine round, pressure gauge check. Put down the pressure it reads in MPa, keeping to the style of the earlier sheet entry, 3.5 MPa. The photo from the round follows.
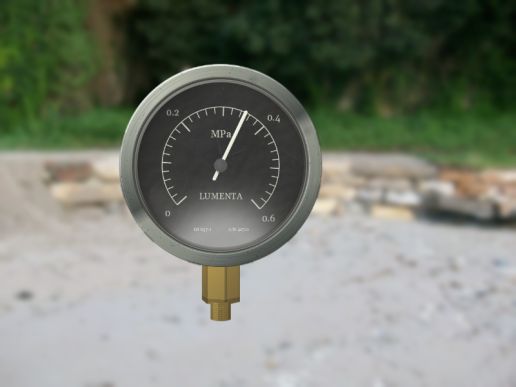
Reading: 0.35 MPa
